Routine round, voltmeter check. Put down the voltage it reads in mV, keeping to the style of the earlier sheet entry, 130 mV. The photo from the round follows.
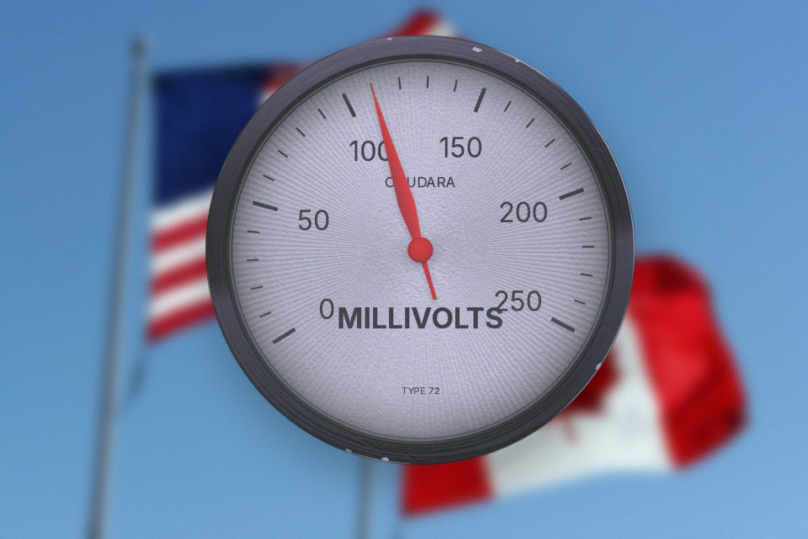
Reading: 110 mV
